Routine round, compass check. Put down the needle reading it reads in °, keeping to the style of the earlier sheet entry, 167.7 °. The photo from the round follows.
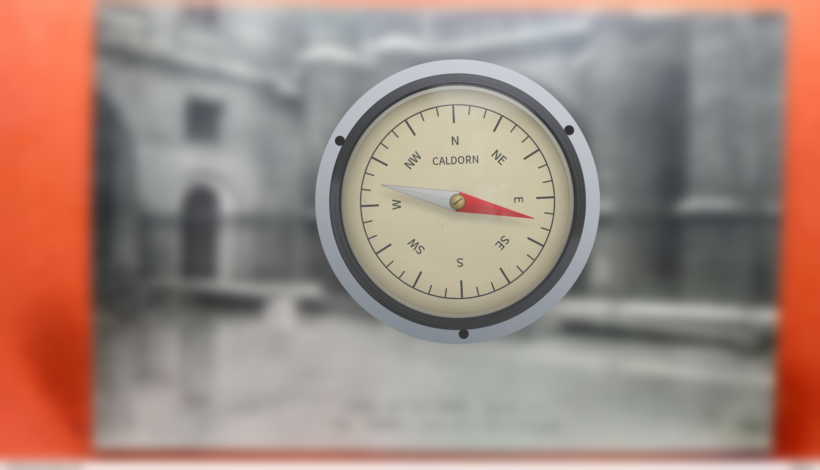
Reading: 105 °
